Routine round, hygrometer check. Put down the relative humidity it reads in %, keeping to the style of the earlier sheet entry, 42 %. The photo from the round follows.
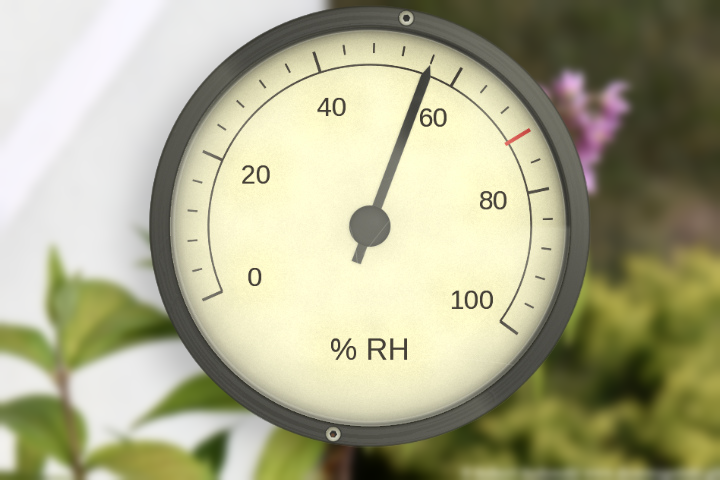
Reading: 56 %
